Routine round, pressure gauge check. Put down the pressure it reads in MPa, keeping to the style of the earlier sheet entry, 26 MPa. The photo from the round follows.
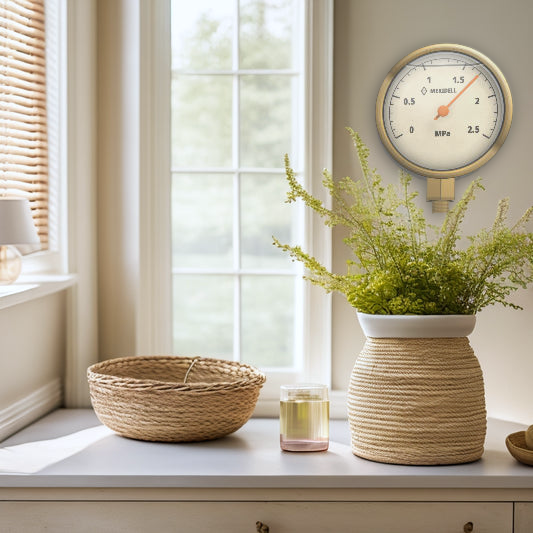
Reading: 1.7 MPa
